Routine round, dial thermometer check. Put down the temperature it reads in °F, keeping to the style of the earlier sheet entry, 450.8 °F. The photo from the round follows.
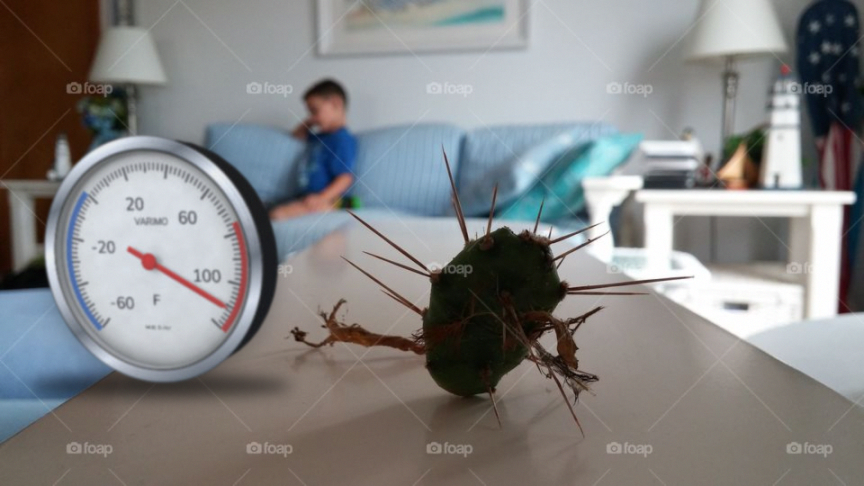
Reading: 110 °F
